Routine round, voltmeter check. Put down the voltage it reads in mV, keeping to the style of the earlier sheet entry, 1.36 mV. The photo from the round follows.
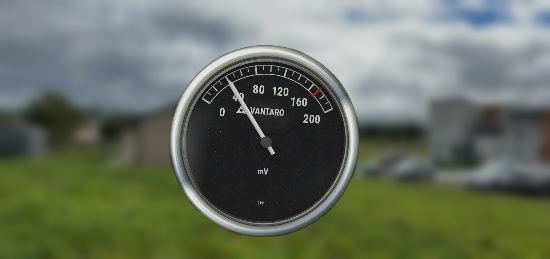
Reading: 40 mV
